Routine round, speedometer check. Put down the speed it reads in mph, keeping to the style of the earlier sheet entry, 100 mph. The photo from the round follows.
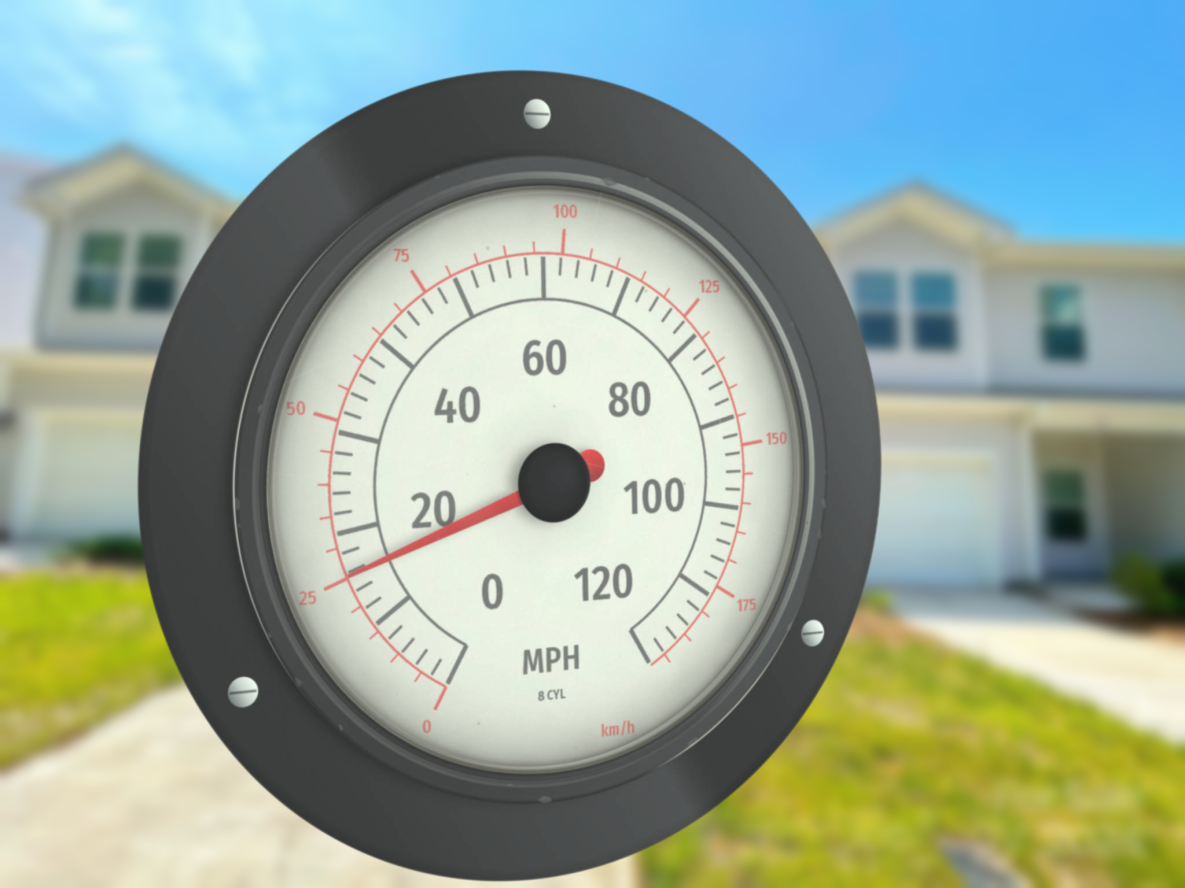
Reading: 16 mph
